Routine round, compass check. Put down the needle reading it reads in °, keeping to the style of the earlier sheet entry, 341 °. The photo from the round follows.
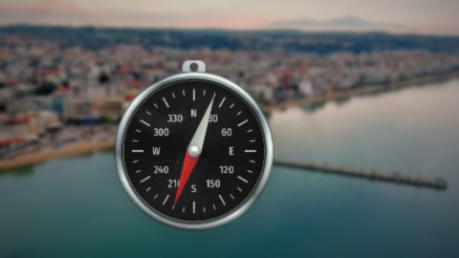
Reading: 200 °
